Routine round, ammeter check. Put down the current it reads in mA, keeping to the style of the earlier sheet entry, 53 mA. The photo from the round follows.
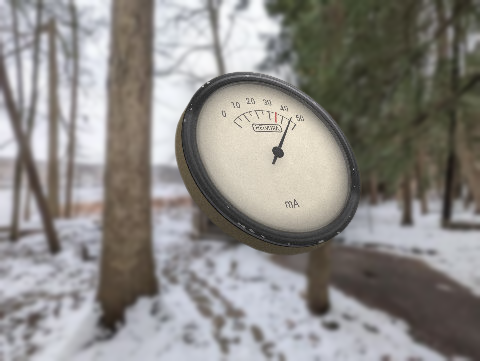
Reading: 45 mA
